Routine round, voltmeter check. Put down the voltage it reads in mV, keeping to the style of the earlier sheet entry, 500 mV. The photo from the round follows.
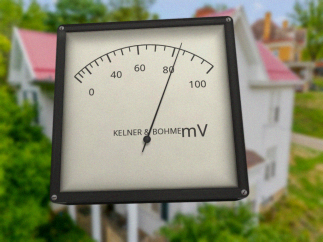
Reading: 82.5 mV
